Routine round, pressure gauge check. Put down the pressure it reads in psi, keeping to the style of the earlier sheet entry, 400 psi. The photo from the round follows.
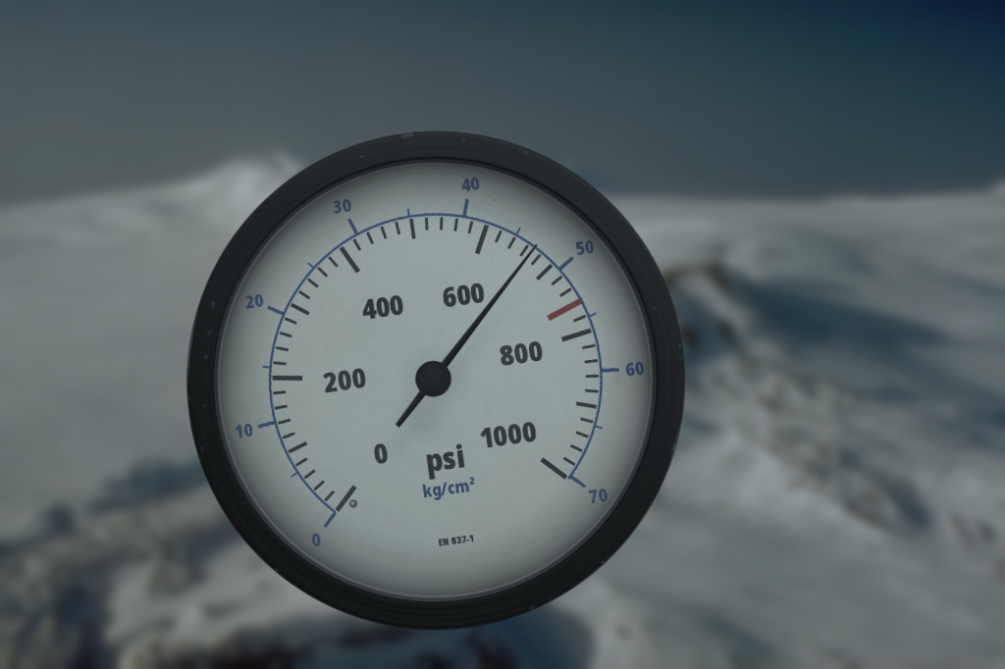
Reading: 670 psi
